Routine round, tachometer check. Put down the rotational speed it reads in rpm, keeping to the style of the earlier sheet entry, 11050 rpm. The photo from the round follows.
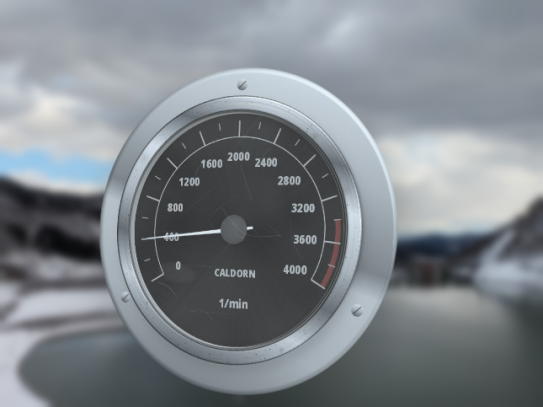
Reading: 400 rpm
